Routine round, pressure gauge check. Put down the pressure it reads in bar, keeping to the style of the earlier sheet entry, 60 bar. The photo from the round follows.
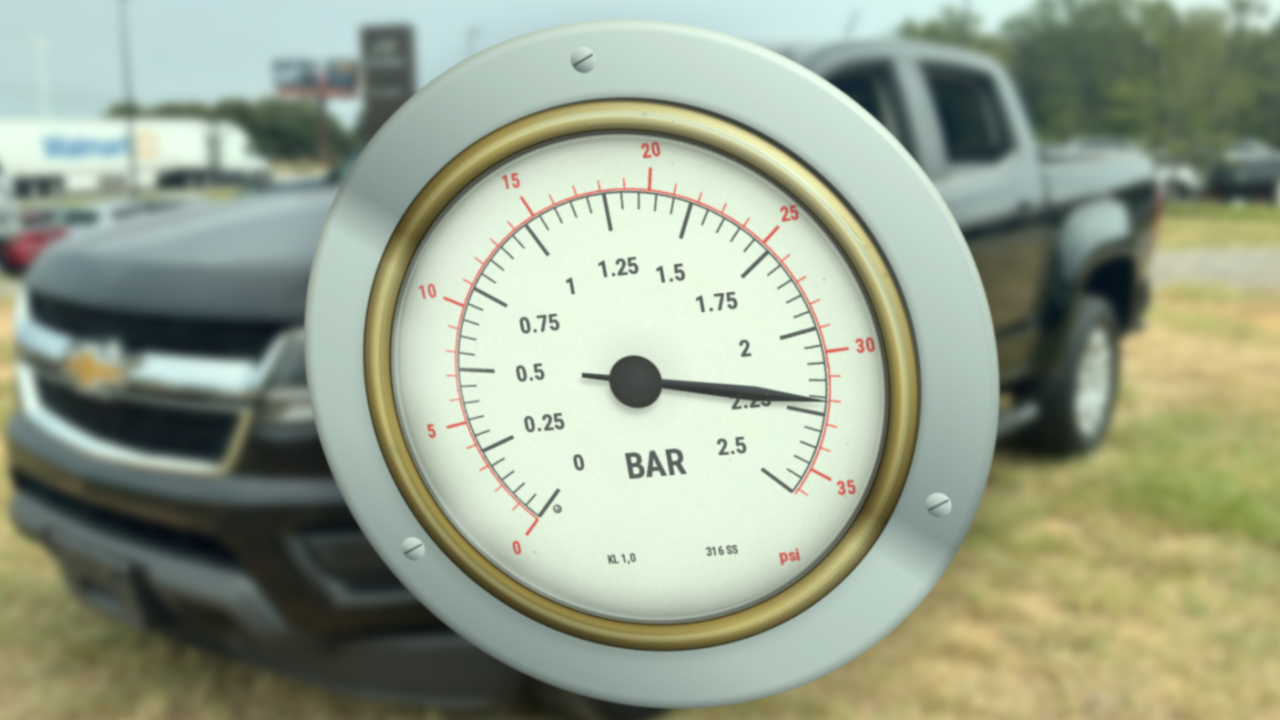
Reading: 2.2 bar
